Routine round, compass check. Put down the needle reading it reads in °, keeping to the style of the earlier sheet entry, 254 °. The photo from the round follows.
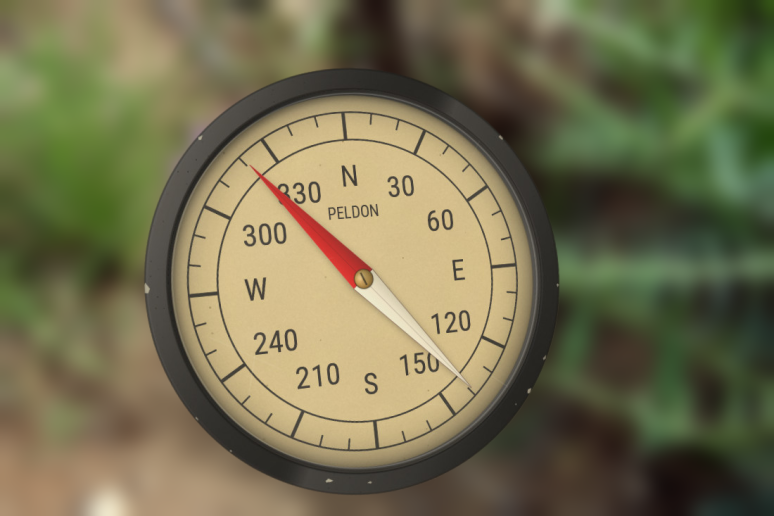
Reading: 320 °
